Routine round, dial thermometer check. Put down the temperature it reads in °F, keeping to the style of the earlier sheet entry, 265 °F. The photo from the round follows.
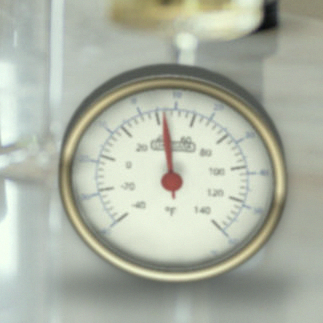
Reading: 44 °F
